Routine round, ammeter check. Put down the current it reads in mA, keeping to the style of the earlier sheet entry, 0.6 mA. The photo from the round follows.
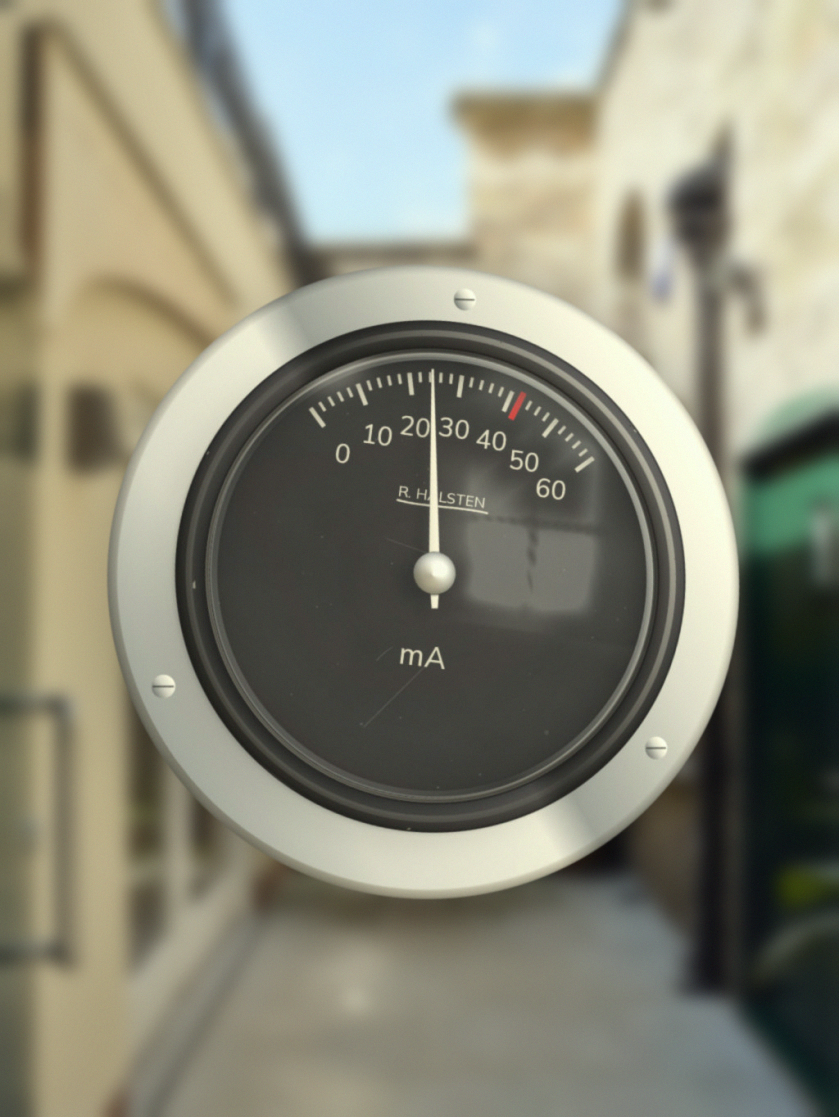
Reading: 24 mA
